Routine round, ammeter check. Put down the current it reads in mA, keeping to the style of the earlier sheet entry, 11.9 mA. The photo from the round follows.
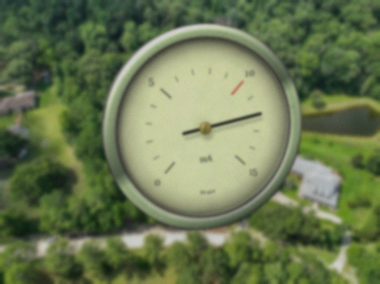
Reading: 12 mA
